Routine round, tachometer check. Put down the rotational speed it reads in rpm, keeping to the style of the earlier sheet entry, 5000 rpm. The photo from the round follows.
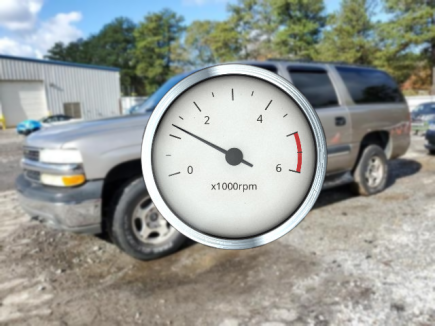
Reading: 1250 rpm
